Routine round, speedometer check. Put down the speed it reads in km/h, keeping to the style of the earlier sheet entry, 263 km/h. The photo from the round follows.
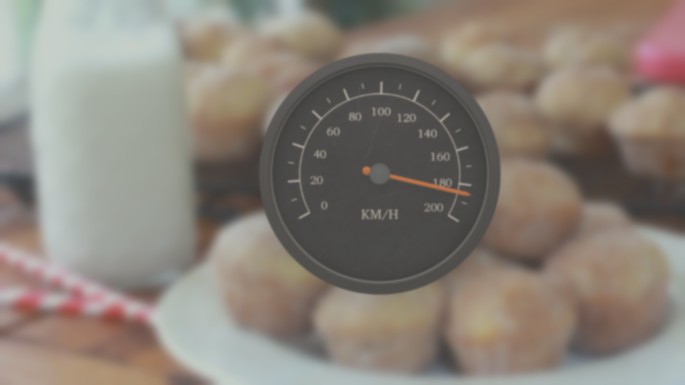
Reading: 185 km/h
